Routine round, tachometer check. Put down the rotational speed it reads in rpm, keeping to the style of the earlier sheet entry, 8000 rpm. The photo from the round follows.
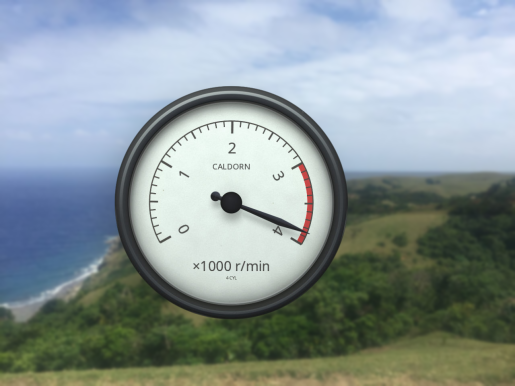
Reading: 3850 rpm
